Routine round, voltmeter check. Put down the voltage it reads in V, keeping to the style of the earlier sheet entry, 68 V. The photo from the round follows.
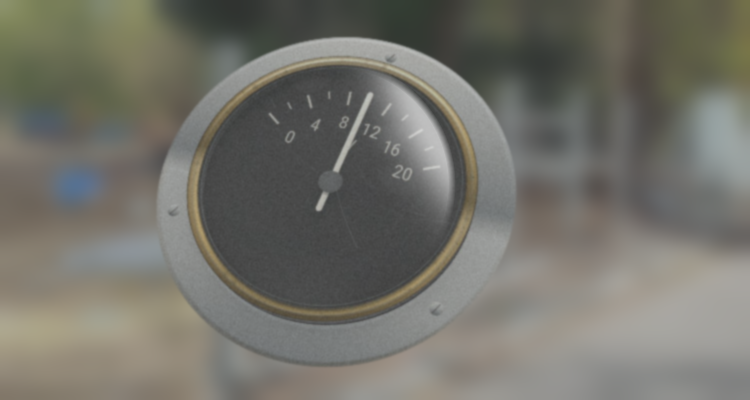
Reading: 10 V
